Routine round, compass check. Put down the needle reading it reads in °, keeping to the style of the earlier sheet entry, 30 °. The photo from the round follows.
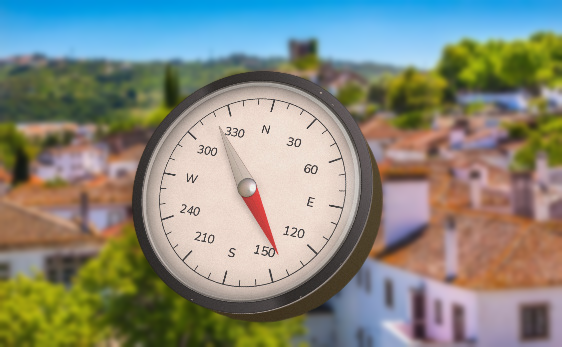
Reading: 140 °
